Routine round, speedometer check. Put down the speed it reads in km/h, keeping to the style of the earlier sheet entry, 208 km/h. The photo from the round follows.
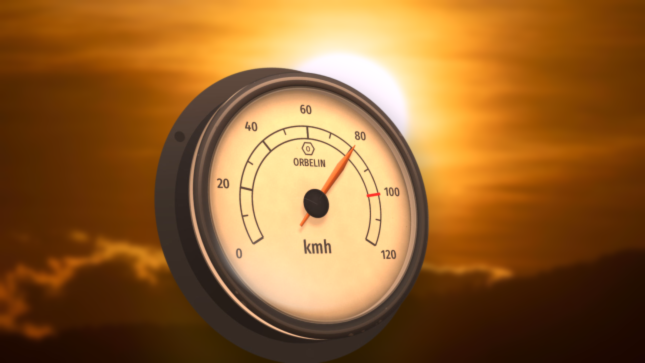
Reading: 80 km/h
